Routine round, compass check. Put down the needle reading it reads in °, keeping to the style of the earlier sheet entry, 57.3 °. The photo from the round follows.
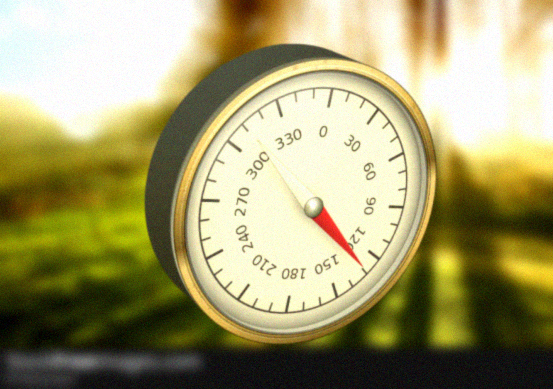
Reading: 130 °
